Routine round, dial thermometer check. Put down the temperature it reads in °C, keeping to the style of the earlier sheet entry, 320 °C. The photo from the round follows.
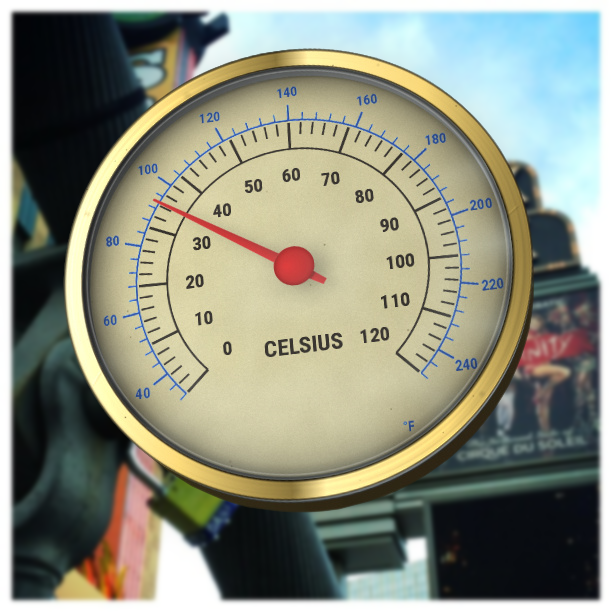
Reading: 34 °C
